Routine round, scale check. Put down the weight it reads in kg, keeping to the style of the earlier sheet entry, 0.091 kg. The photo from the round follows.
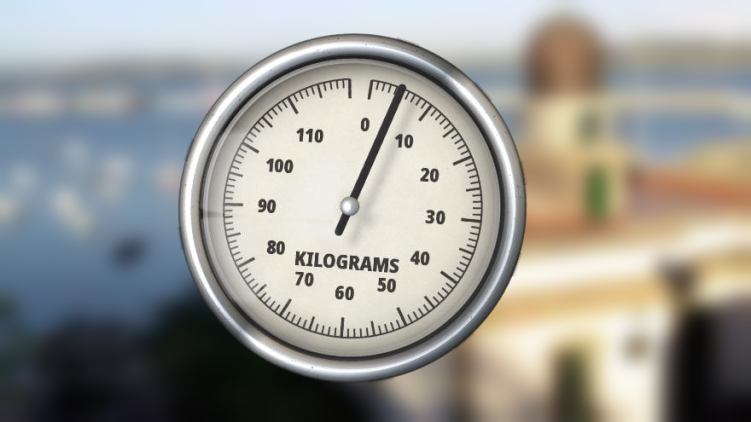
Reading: 5 kg
